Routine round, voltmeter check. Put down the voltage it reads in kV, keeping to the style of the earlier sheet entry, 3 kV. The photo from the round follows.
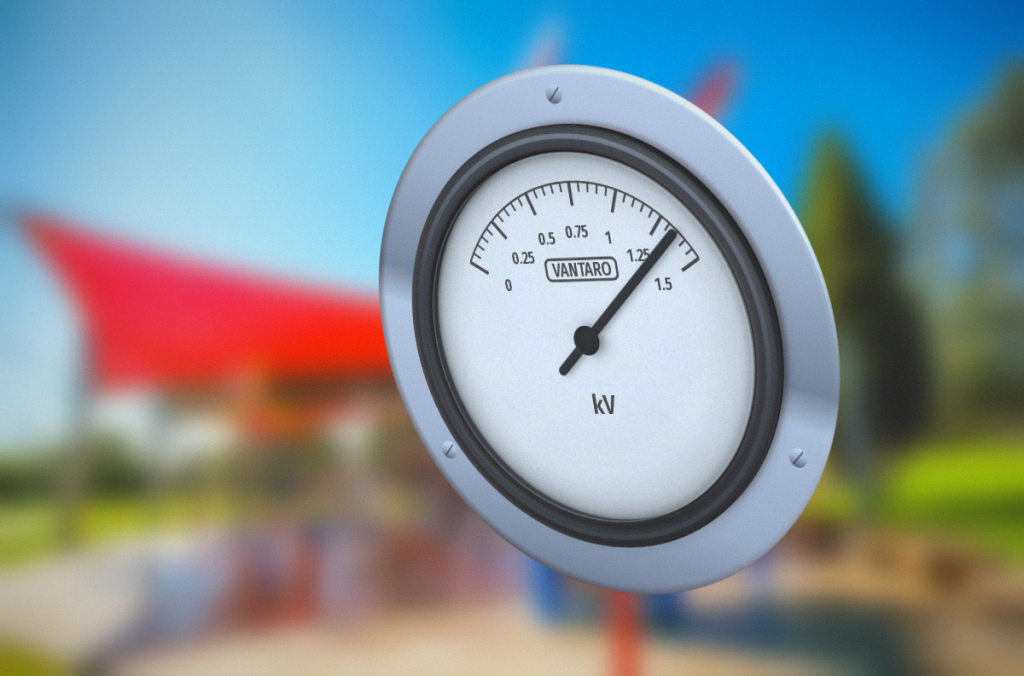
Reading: 1.35 kV
